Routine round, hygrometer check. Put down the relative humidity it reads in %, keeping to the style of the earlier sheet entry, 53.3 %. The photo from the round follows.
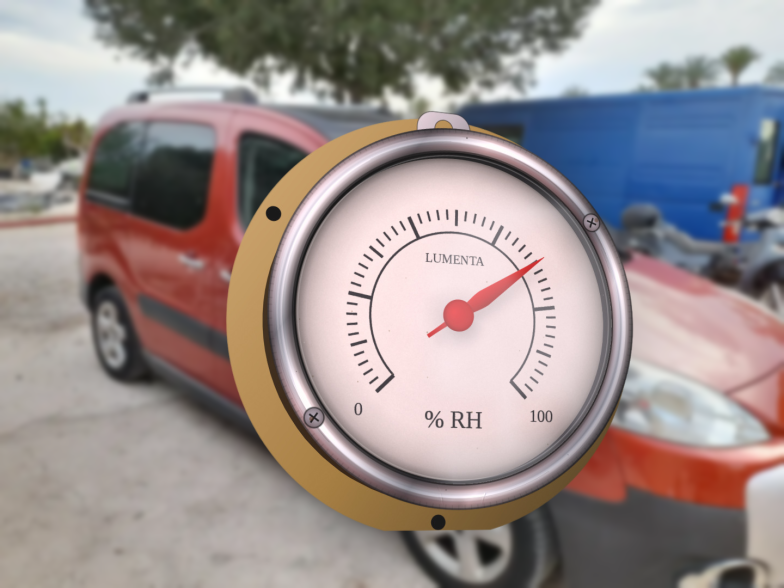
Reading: 70 %
